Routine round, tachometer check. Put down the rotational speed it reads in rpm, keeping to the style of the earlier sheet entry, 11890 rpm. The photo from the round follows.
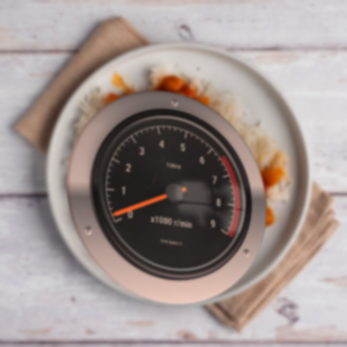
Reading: 200 rpm
